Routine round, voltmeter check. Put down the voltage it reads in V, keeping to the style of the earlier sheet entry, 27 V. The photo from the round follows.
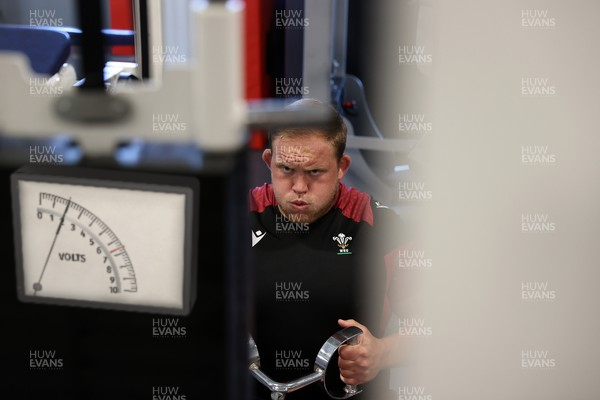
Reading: 2 V
